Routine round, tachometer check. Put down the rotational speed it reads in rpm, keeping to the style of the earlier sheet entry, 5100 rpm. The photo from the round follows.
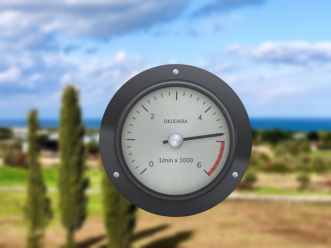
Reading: 4800 rpm
